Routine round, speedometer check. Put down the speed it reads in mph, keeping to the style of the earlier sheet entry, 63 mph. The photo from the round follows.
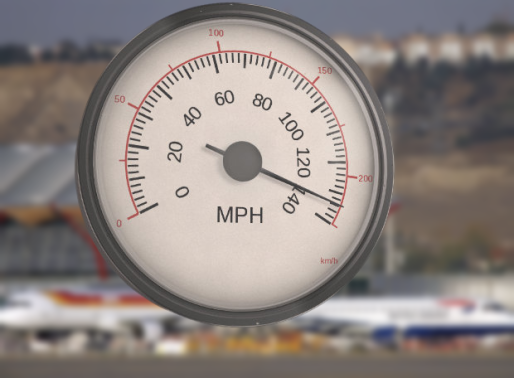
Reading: 134 mph
